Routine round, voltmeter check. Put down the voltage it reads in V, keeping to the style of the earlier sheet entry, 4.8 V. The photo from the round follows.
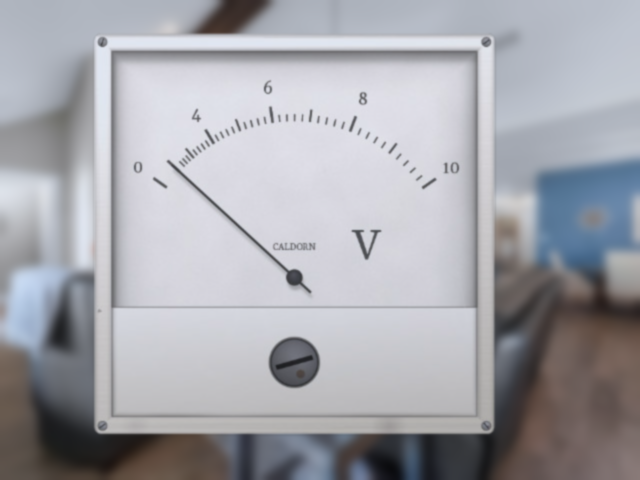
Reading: 2 V
